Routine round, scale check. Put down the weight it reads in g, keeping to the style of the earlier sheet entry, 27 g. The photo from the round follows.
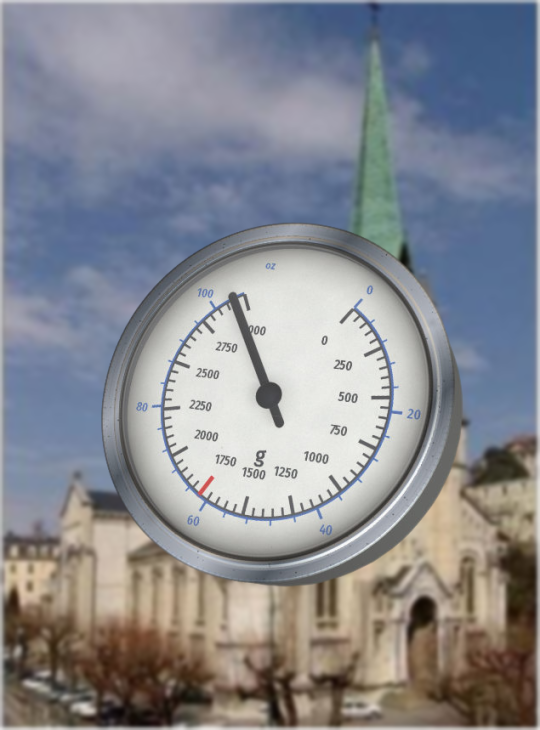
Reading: 2950 g
